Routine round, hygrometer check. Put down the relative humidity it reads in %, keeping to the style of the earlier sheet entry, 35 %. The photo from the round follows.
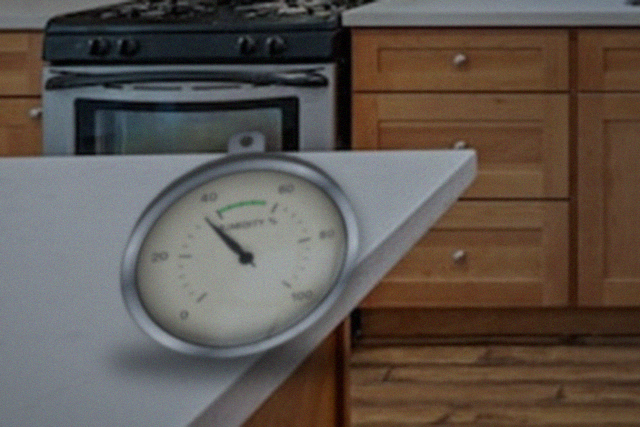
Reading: 36 %
